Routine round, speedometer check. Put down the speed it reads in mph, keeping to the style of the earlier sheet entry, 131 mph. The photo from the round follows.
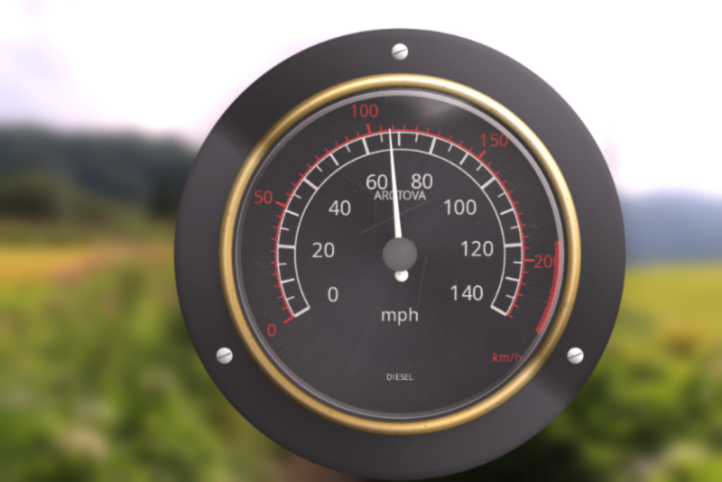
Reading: 67.5 mph
